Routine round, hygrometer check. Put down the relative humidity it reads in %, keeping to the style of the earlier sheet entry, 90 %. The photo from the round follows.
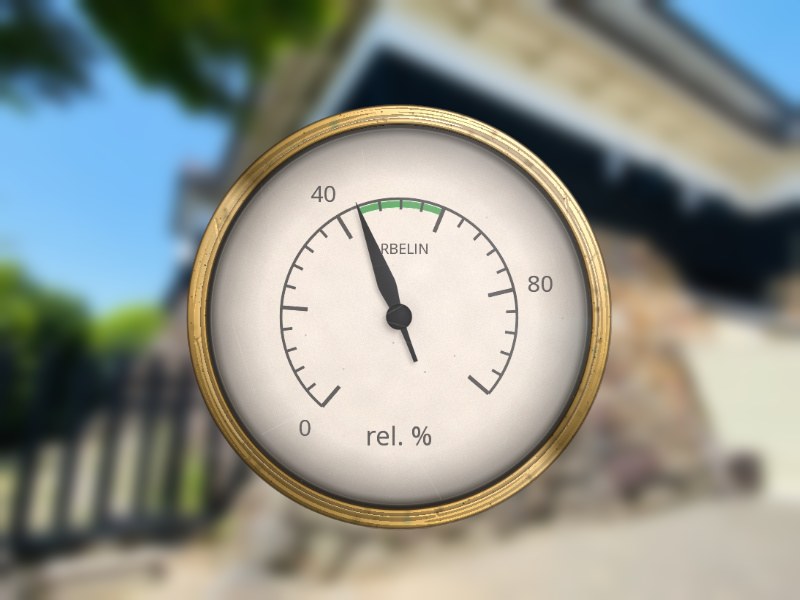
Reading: 44 %
